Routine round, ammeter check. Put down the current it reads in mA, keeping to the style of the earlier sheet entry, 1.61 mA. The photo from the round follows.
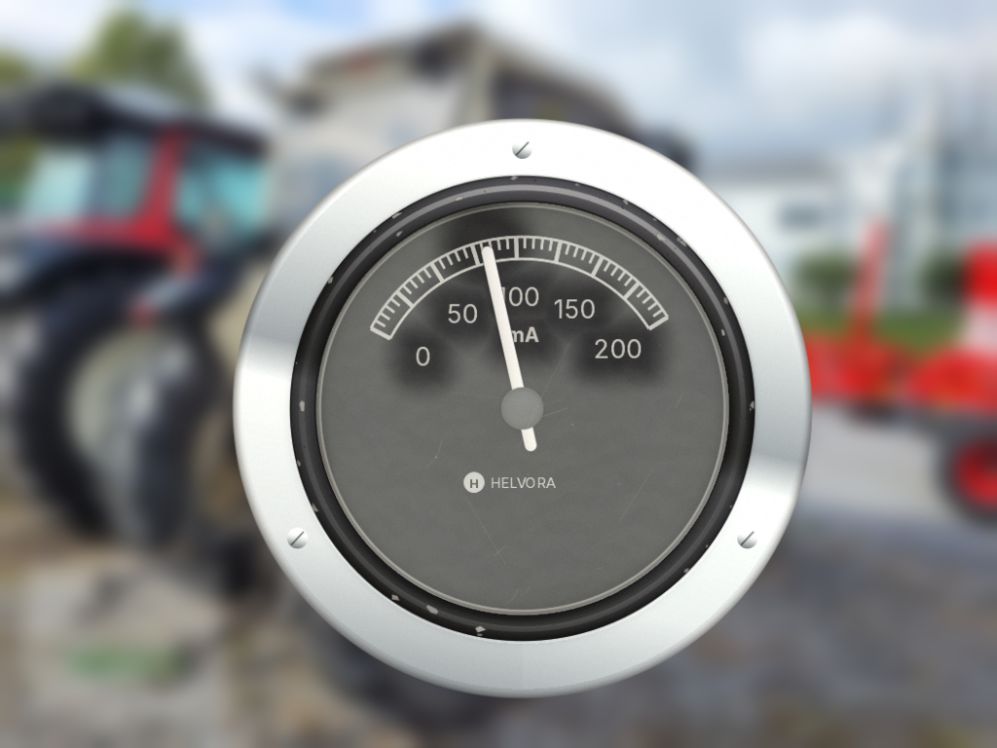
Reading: 82.5 mA
